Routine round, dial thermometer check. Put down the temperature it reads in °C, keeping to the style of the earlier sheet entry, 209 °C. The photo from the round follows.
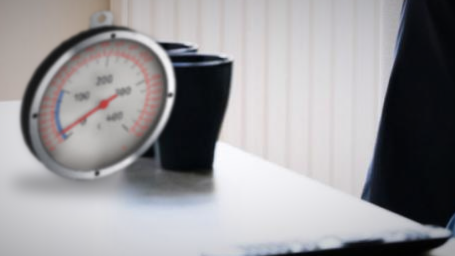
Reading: 20 °C
